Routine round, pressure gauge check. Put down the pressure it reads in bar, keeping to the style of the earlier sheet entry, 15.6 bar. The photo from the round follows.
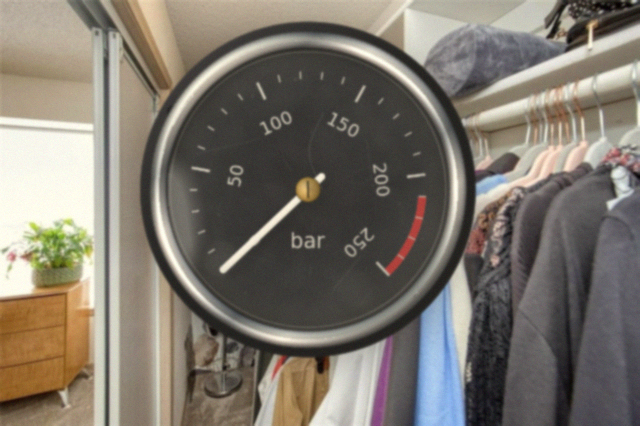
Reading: 0 bar
